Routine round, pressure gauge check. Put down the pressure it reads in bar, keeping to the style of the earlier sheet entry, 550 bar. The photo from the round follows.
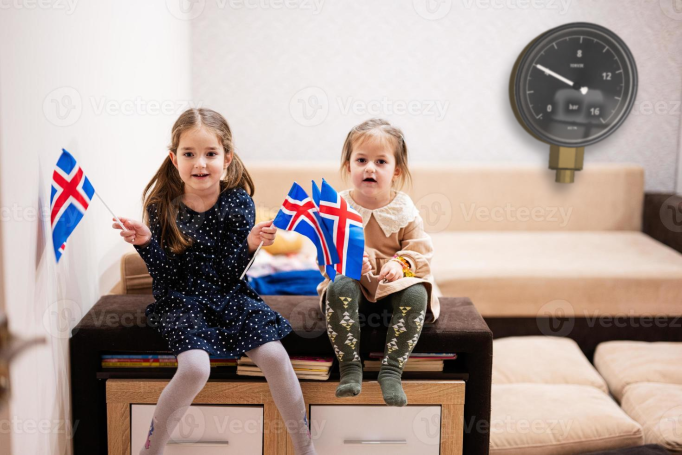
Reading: 4 bar
